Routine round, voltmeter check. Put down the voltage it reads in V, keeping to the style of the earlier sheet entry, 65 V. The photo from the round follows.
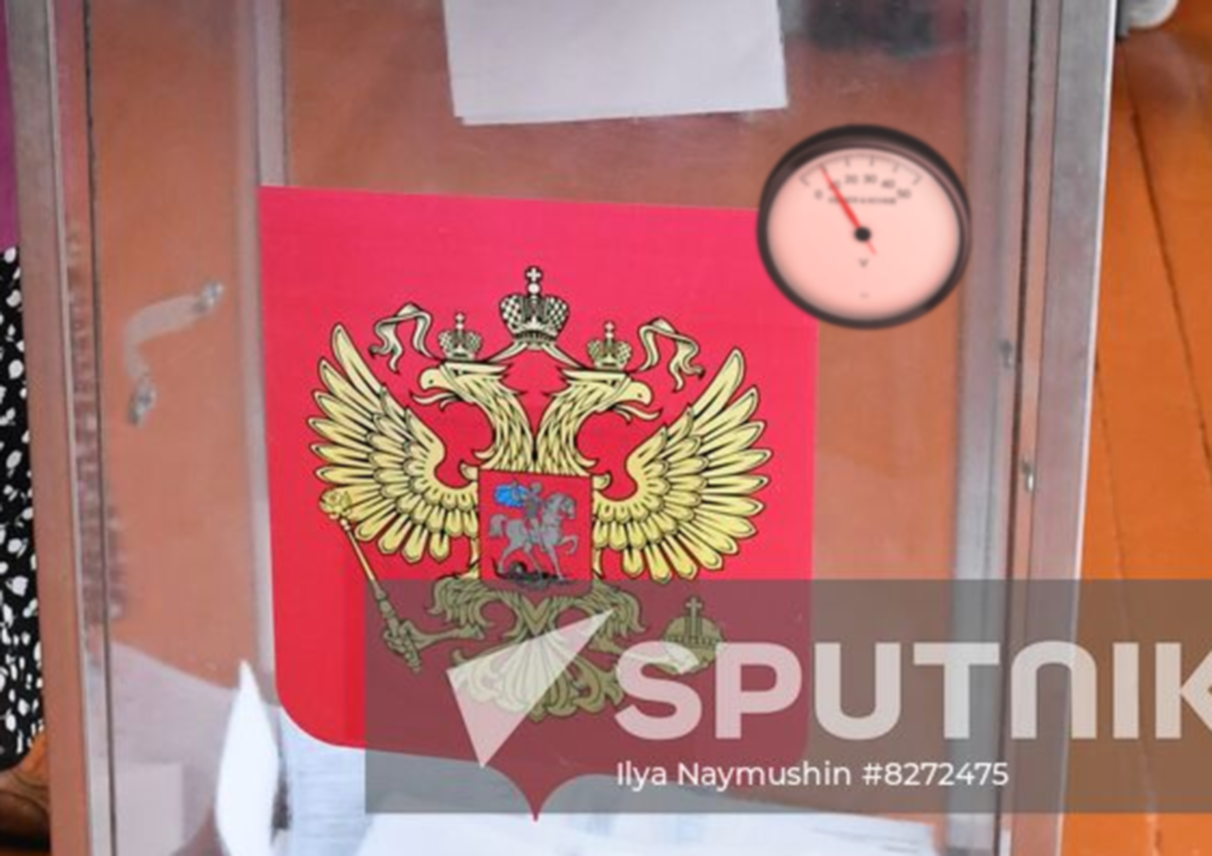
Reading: 10 V
